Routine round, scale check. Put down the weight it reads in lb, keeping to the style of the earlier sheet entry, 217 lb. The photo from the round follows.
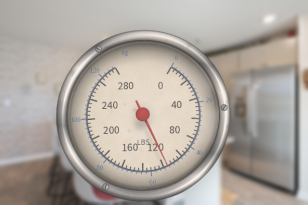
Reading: 116 lb
